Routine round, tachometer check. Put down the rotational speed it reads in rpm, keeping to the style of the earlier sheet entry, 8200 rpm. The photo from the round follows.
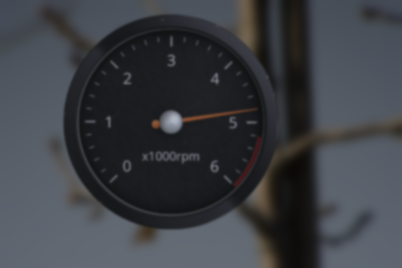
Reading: 4800 rpm
